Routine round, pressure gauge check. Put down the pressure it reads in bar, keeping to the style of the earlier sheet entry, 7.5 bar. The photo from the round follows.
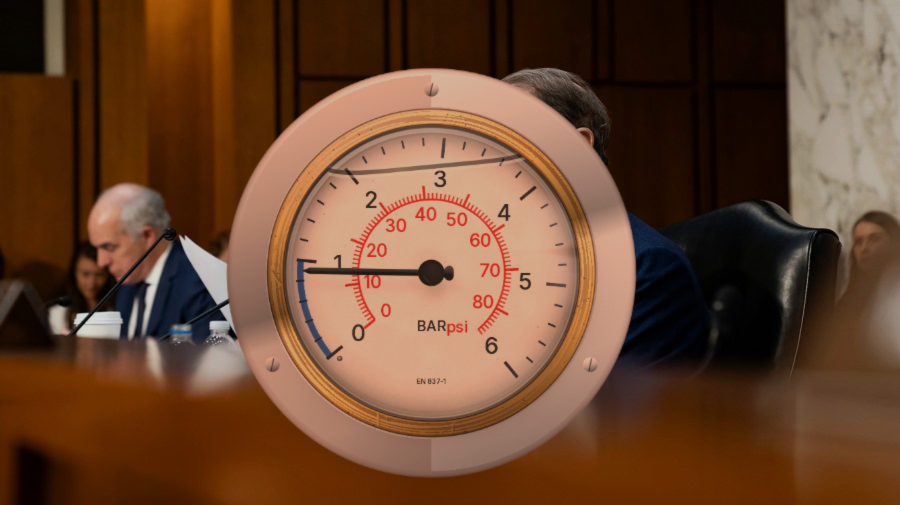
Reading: 0.9 bar
